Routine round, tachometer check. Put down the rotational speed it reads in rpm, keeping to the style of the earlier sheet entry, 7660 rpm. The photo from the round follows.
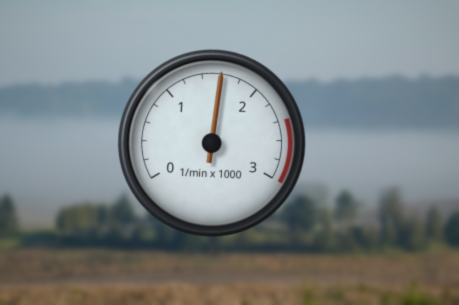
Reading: 1600 rpm
